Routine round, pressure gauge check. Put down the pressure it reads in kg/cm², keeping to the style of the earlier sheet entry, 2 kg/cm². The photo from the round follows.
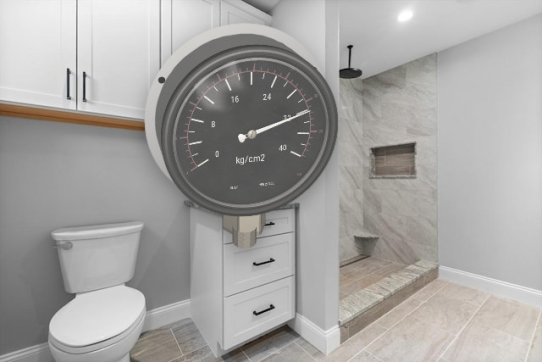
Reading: 32 kg/cm²
